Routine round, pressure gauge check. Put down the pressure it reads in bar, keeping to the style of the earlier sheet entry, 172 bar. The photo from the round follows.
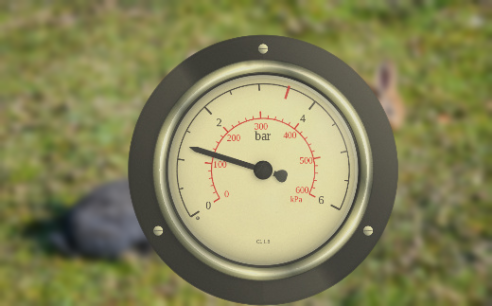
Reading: 1.25 bar
